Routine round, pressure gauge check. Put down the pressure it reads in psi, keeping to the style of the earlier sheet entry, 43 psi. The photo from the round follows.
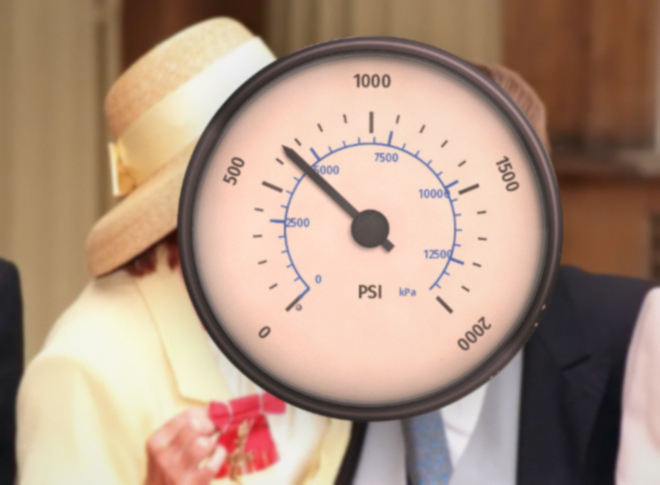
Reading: 650 psi
